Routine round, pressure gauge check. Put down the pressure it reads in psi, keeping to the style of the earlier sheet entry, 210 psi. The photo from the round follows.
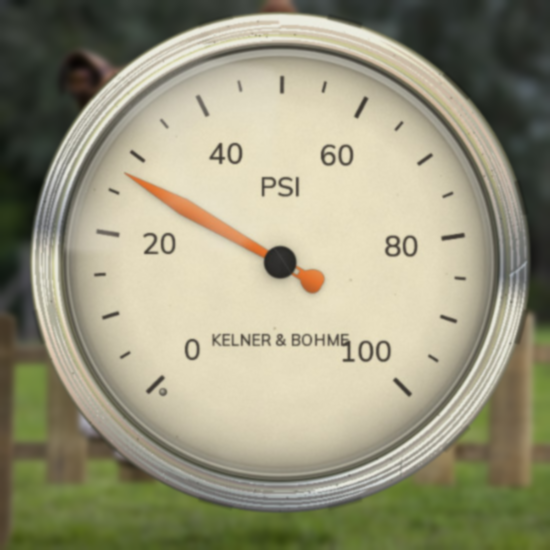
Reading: 27.5 psi
